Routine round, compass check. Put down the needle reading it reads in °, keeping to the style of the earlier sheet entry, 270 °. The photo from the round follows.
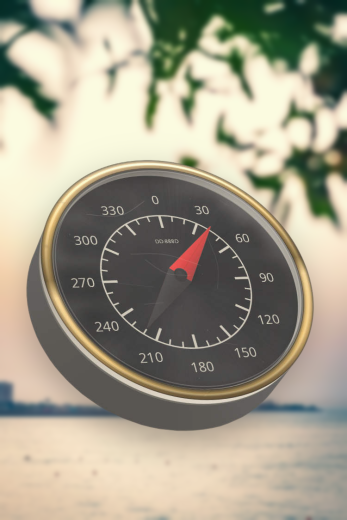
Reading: 40 °
